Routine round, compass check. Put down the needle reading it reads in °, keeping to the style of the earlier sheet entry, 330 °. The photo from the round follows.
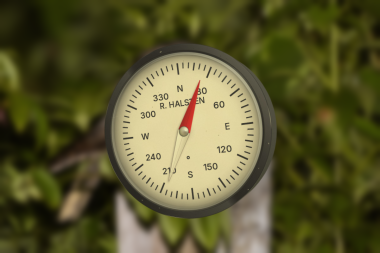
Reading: 25 °
